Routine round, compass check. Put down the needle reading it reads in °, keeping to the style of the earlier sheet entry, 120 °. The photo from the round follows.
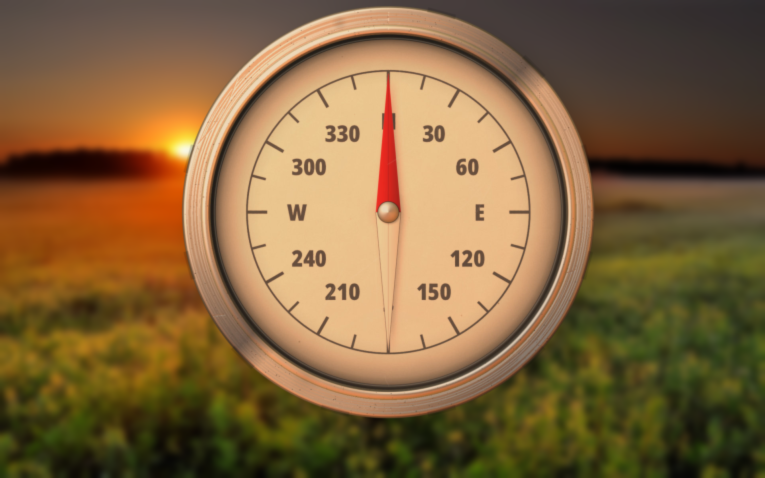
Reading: 0 °
